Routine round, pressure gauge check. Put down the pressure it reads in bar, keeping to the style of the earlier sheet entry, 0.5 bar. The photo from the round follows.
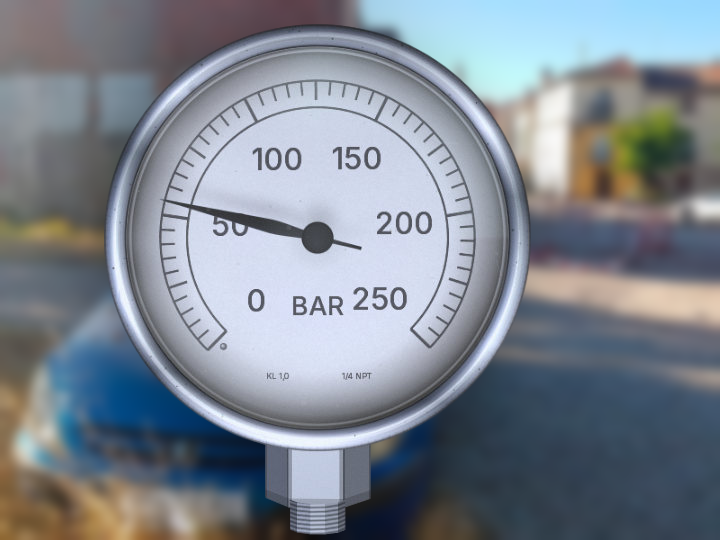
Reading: 55 bar
